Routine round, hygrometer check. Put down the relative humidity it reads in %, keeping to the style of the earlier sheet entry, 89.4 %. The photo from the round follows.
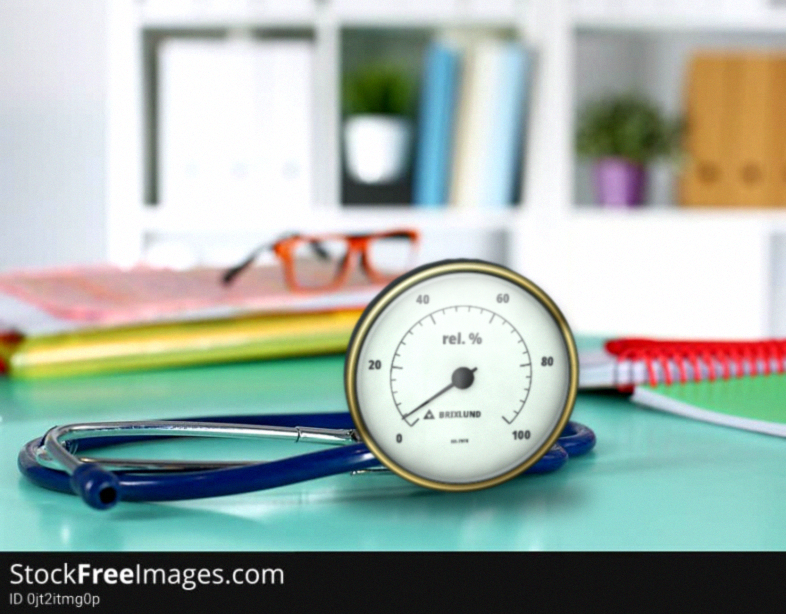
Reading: 4 %
